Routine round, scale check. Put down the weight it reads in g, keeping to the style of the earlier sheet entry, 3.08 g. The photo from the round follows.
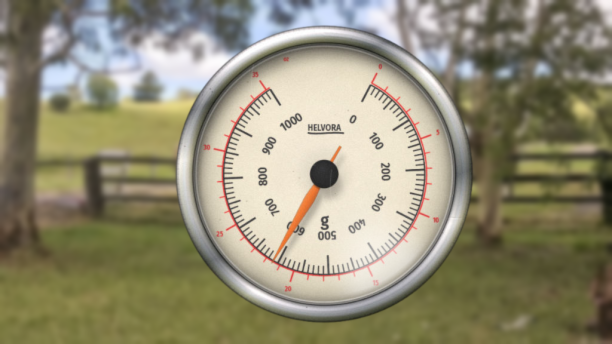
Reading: 610 g
